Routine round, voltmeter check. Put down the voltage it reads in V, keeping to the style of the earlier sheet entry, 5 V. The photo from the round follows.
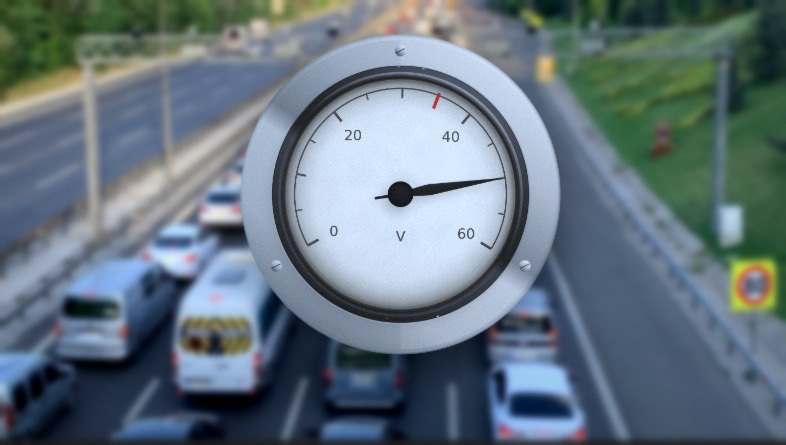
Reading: 50 V
